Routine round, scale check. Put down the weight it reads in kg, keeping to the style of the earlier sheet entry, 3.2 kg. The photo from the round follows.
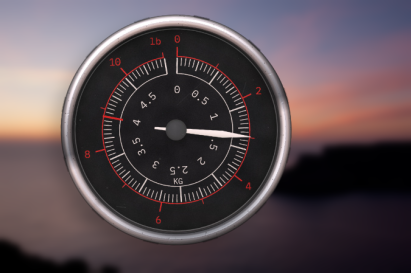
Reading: 1.35 kg
